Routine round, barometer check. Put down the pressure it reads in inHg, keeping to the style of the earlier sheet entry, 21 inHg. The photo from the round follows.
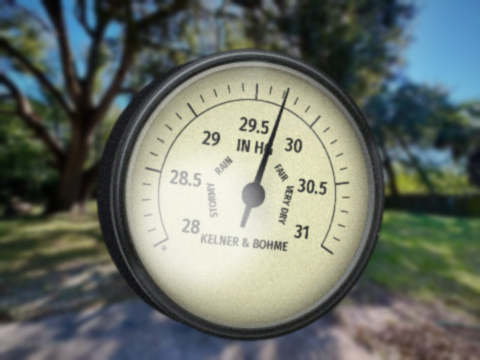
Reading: 29.7 inHg
